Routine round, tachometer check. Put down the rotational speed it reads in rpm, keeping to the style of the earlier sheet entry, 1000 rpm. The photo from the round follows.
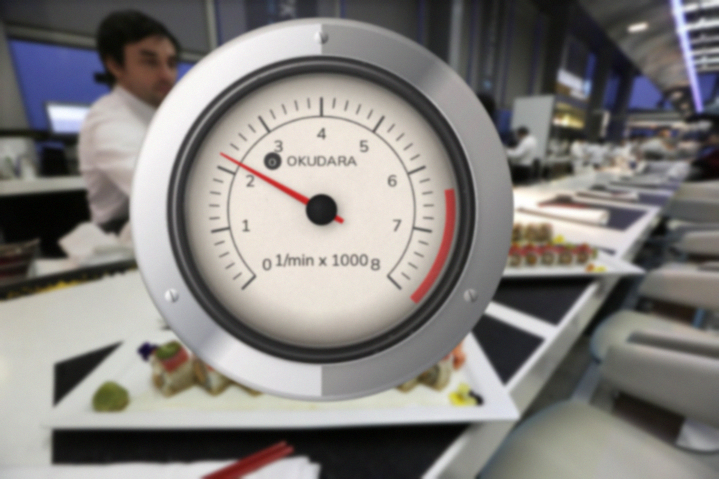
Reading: 2200 rpm
